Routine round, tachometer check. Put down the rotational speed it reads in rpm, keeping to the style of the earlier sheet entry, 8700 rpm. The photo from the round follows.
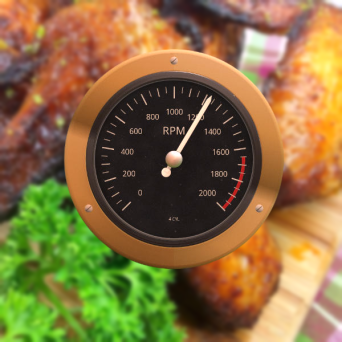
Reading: 1225 rpm
